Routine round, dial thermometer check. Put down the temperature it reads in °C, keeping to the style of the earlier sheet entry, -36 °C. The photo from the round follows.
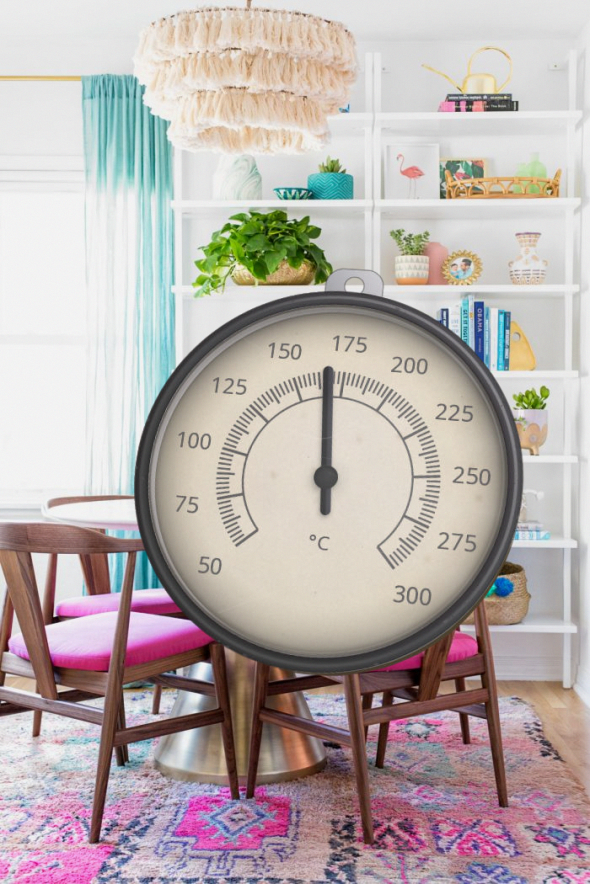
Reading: 167.5 °C
